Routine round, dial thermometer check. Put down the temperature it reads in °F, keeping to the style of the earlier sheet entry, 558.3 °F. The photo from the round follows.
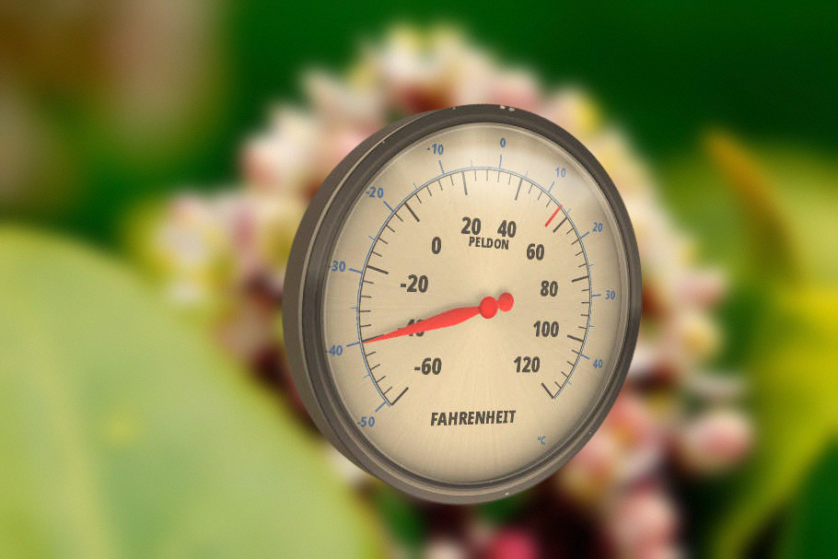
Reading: -40 °F
